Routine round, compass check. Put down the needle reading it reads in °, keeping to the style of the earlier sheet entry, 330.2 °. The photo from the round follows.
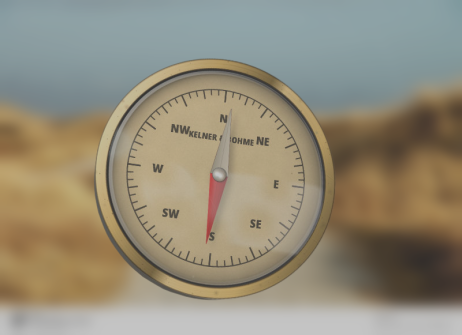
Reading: 185 °
